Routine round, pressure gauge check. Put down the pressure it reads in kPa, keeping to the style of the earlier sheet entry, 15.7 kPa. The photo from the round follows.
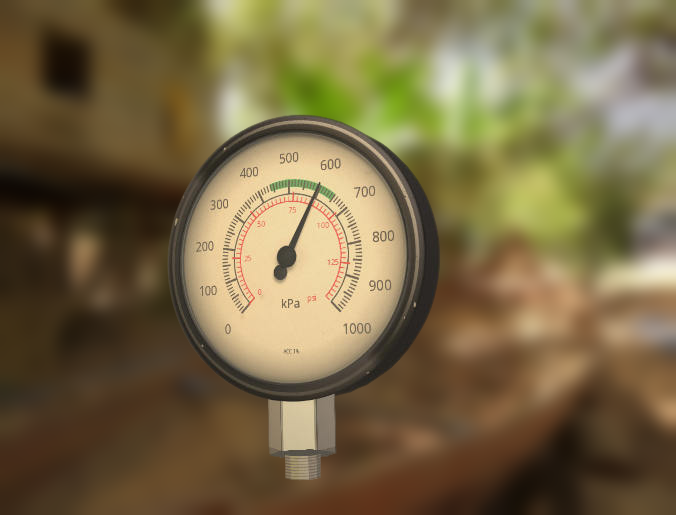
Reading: 600 kPa
